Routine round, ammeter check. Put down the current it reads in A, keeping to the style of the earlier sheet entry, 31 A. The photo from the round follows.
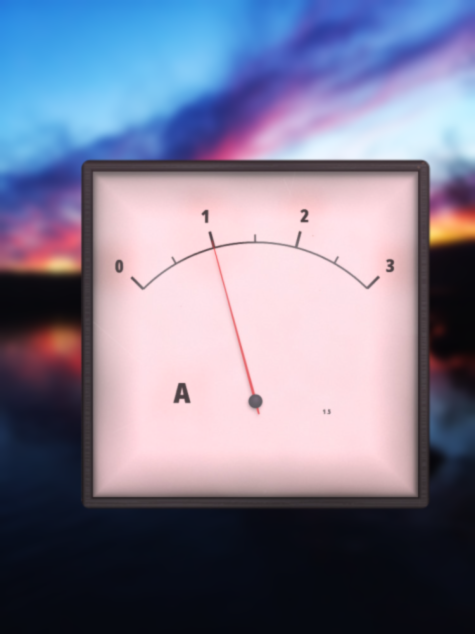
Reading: 1 A
